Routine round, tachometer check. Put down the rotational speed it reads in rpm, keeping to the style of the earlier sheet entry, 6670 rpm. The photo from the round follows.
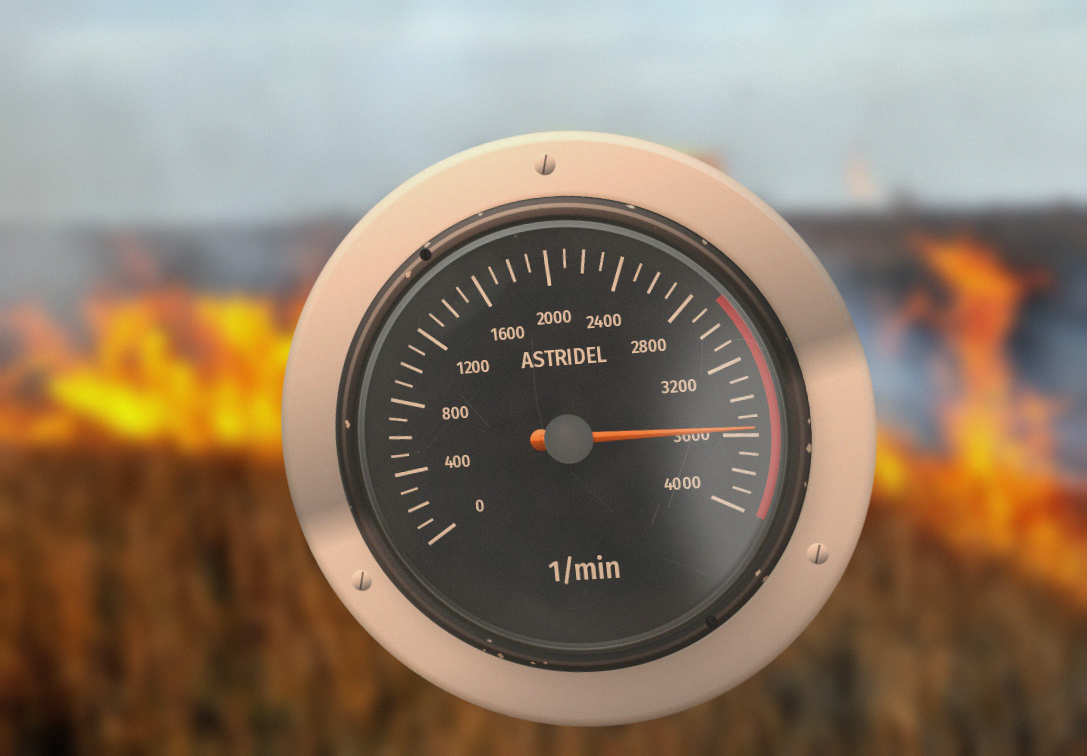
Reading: 3550 rpm
